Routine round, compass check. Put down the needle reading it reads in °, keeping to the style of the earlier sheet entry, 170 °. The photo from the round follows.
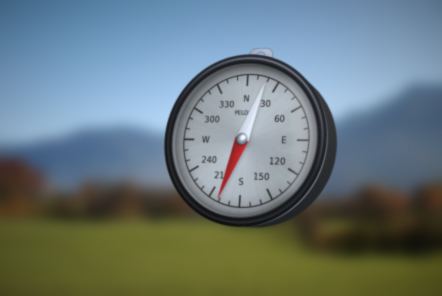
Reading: 200 °
